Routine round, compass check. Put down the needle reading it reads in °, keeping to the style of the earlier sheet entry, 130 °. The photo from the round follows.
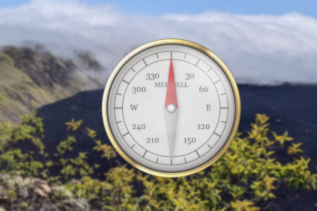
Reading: 0 °
